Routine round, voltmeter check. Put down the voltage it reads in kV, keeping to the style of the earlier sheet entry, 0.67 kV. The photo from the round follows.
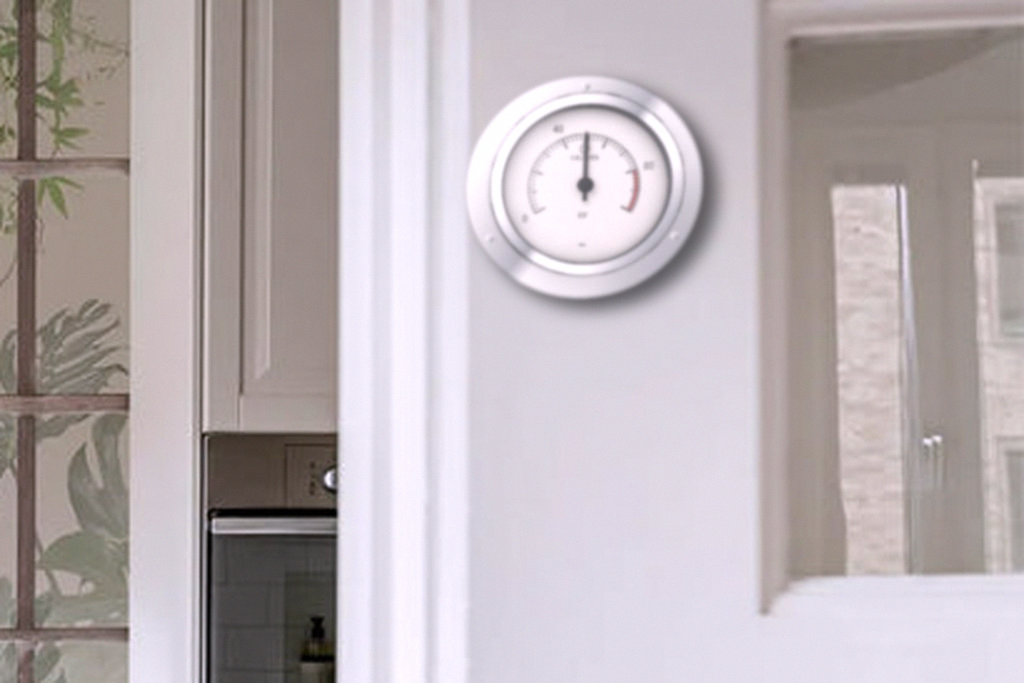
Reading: 50 kV
